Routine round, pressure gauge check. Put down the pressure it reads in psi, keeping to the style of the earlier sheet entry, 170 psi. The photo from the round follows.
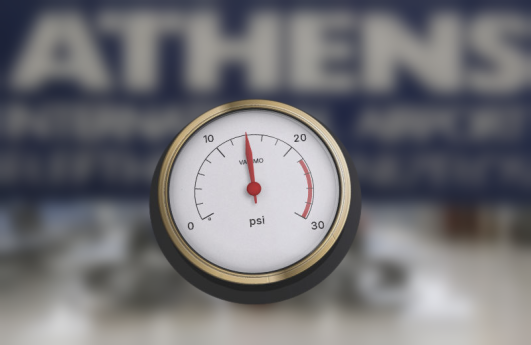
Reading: 14 psi
